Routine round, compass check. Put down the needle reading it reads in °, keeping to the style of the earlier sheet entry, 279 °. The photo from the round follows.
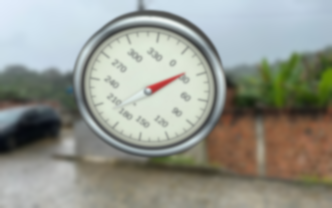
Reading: 20 °
